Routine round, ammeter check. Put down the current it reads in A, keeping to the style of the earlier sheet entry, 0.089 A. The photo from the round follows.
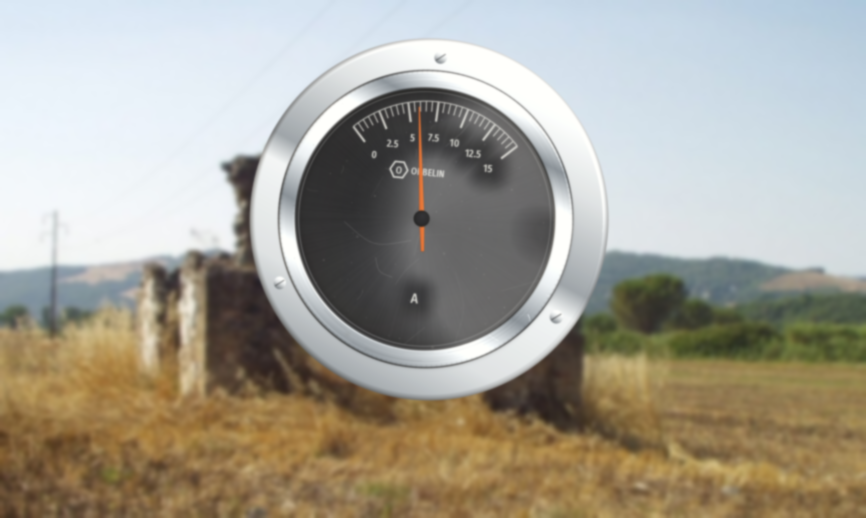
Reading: 6 A
